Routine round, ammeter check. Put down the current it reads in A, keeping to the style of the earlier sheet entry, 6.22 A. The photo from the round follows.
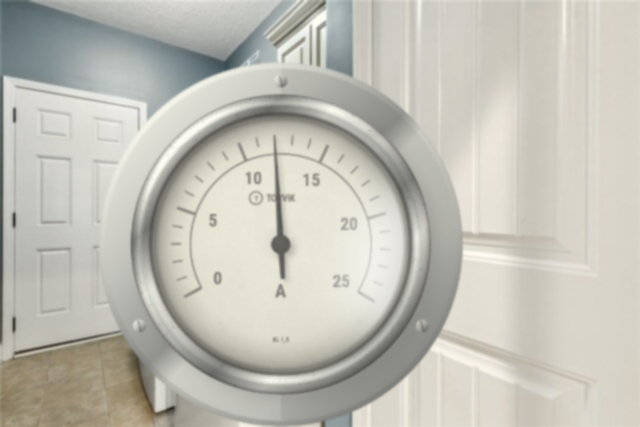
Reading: 12 A
